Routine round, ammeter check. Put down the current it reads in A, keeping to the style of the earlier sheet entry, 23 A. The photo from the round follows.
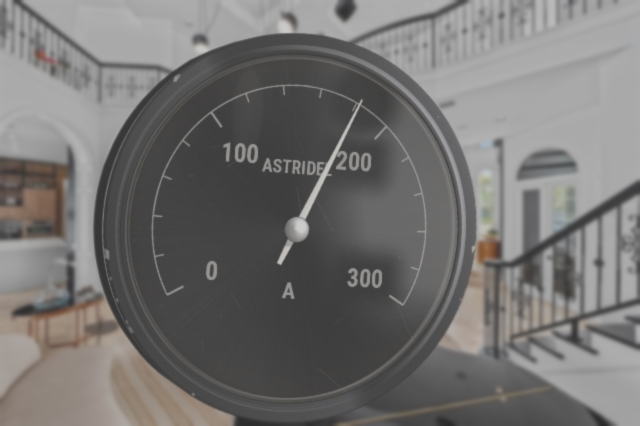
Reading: 180 A
